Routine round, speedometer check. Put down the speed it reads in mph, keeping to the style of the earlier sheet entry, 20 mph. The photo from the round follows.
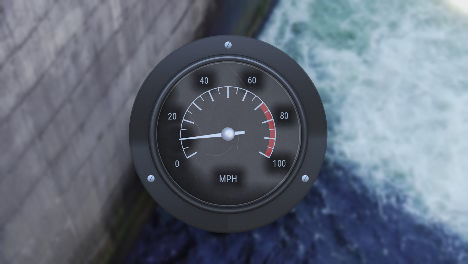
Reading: 10 mph
